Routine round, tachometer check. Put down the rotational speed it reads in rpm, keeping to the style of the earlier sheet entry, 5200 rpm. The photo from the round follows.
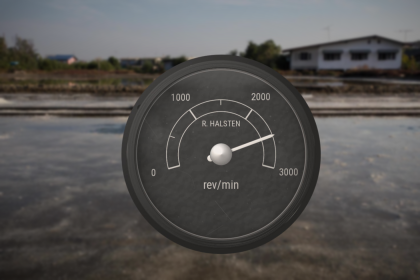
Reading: 2500 rpm
